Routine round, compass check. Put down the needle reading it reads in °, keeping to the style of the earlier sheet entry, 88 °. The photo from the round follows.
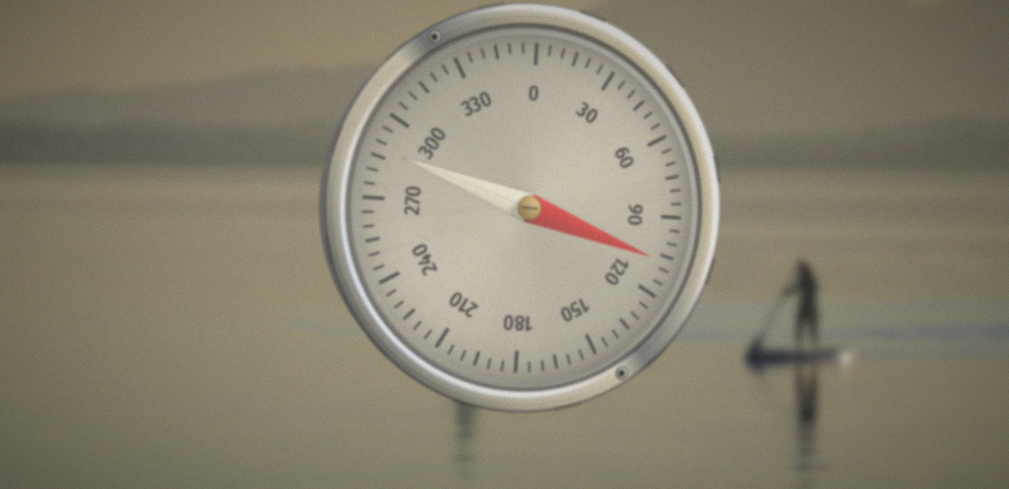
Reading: 107.5 °
